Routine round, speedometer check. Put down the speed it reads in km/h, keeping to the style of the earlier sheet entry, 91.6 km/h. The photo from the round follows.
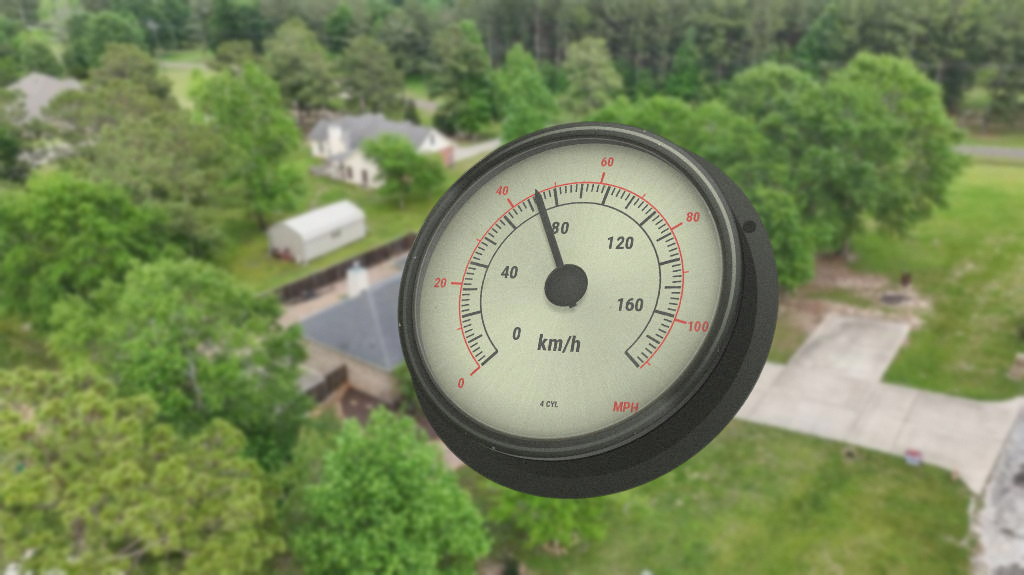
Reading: 74 km/h
